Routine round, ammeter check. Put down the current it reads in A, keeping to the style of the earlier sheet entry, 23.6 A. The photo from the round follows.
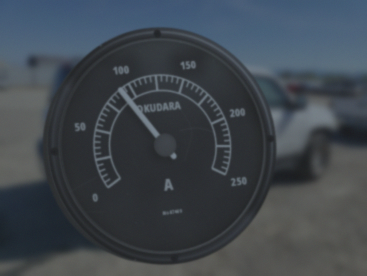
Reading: 90 A
